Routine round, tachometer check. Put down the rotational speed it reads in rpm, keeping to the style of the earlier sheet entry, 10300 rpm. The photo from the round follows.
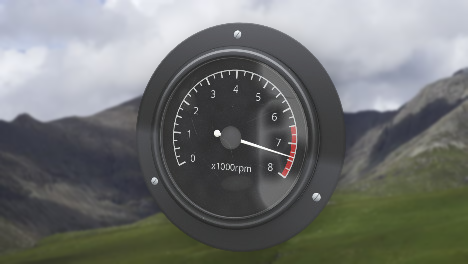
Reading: 7375 rpm
